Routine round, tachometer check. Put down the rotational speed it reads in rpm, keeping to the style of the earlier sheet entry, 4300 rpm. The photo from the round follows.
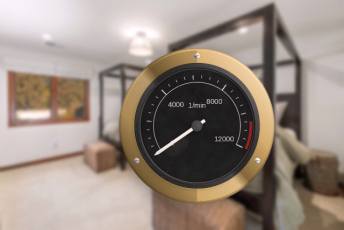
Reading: 0 rpm
